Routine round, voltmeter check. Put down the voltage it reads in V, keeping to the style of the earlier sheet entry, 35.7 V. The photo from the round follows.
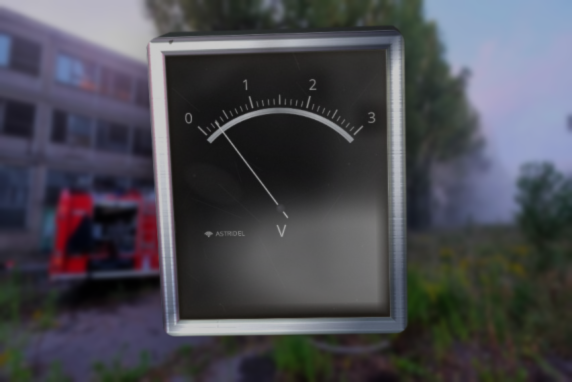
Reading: 0.3 V
